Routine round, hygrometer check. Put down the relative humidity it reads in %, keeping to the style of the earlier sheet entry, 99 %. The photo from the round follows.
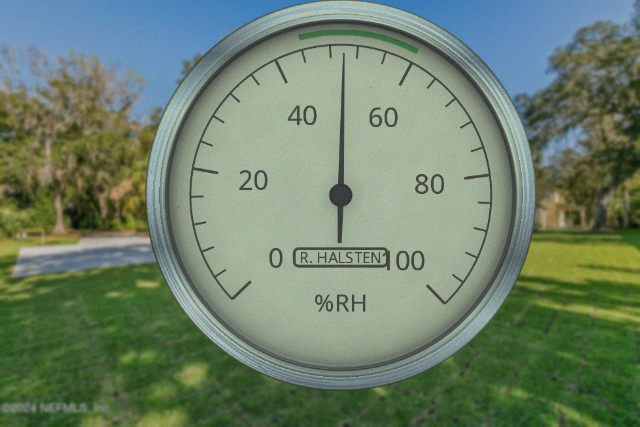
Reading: 50 %
